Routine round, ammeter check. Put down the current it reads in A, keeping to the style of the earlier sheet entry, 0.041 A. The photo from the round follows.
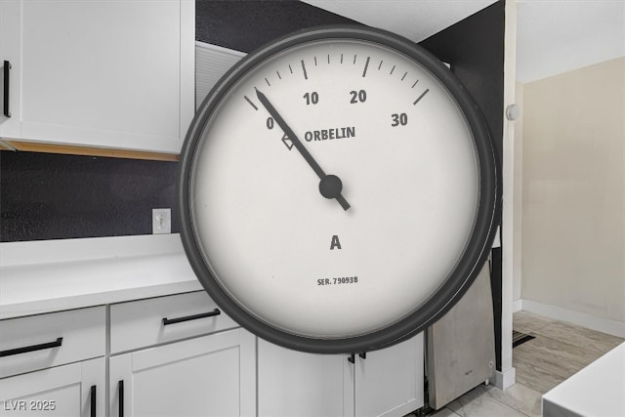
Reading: 2 A
